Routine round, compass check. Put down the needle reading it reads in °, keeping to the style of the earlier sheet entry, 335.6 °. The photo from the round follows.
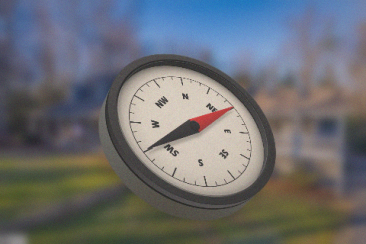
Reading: 60 °
